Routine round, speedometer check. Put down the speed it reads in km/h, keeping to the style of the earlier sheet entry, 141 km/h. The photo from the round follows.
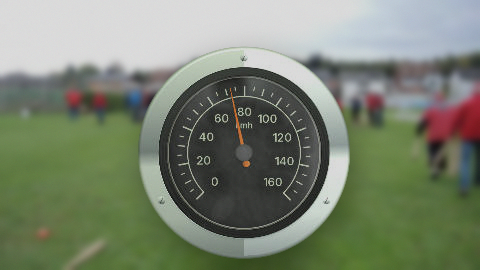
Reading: 72.5 km/h
